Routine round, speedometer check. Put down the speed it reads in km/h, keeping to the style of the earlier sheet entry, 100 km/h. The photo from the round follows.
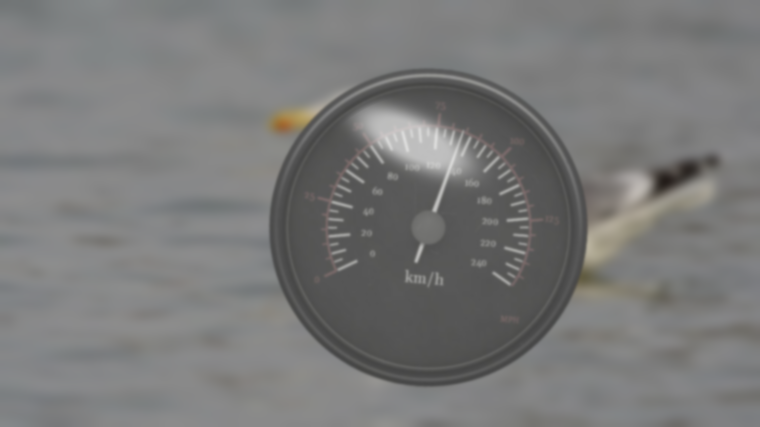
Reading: 135 km/h
